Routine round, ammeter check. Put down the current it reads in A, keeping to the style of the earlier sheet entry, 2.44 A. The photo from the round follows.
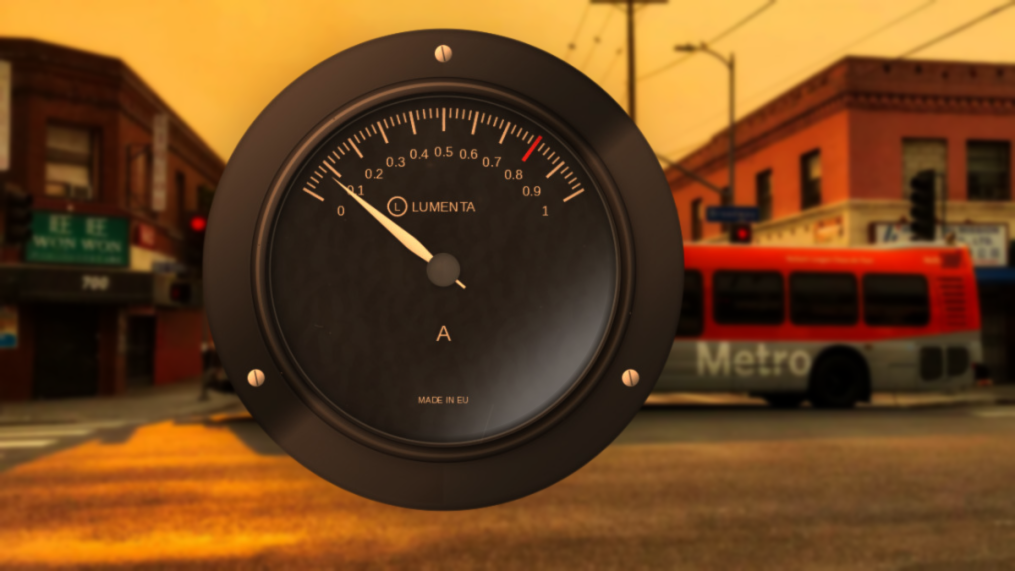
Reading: 0.08 A
